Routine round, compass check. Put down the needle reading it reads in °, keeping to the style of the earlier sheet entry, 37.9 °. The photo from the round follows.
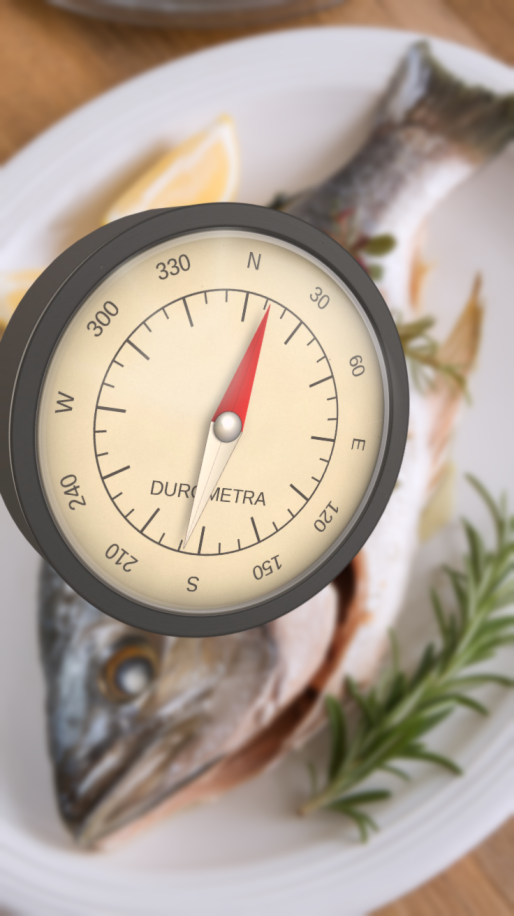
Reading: 10 °
